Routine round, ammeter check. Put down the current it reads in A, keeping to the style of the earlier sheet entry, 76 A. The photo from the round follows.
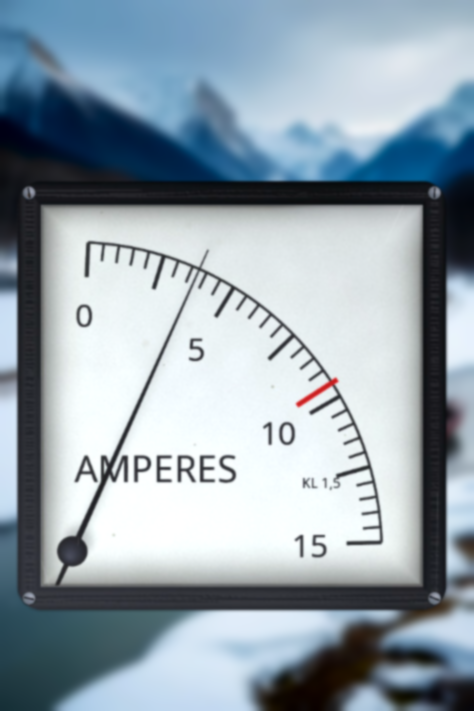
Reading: 3.75 A
